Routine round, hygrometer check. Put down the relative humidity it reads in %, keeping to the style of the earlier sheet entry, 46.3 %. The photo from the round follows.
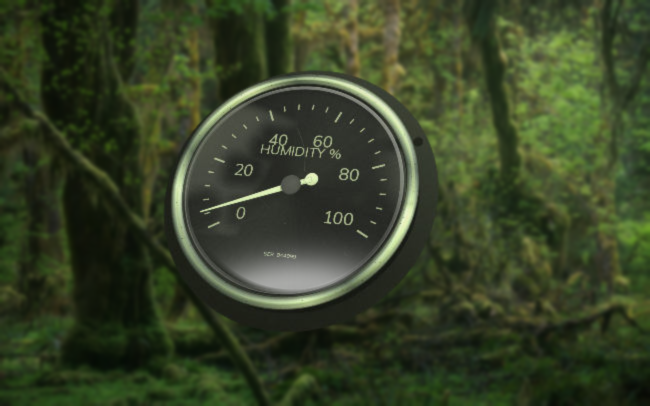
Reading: 4 %
